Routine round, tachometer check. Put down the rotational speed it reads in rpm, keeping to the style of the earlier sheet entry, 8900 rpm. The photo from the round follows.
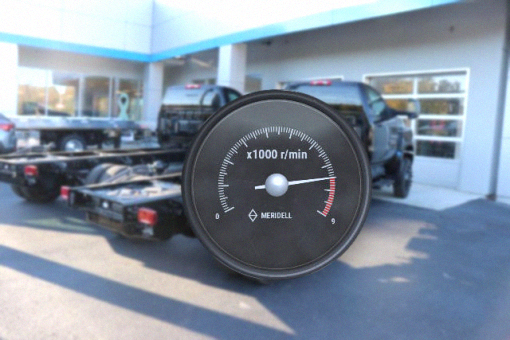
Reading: 7500 rpm
